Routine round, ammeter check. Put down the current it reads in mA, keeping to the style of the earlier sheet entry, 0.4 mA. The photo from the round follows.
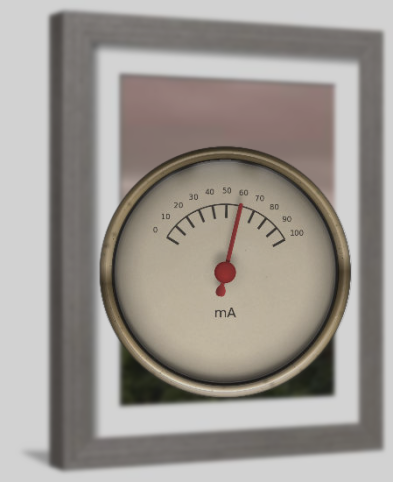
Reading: 60 mA
